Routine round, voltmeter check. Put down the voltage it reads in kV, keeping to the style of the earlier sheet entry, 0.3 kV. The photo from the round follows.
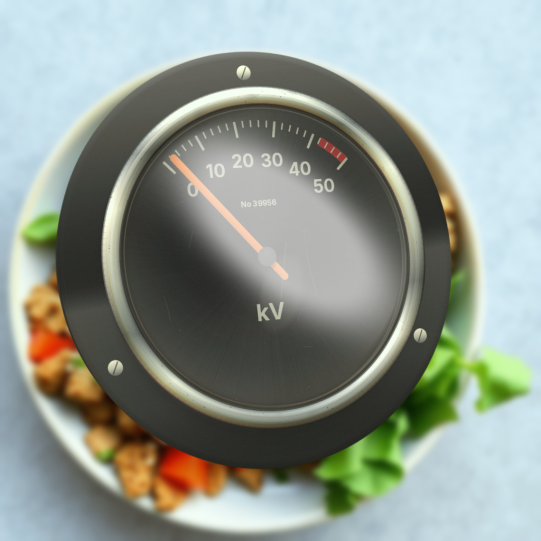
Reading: 2 kV
